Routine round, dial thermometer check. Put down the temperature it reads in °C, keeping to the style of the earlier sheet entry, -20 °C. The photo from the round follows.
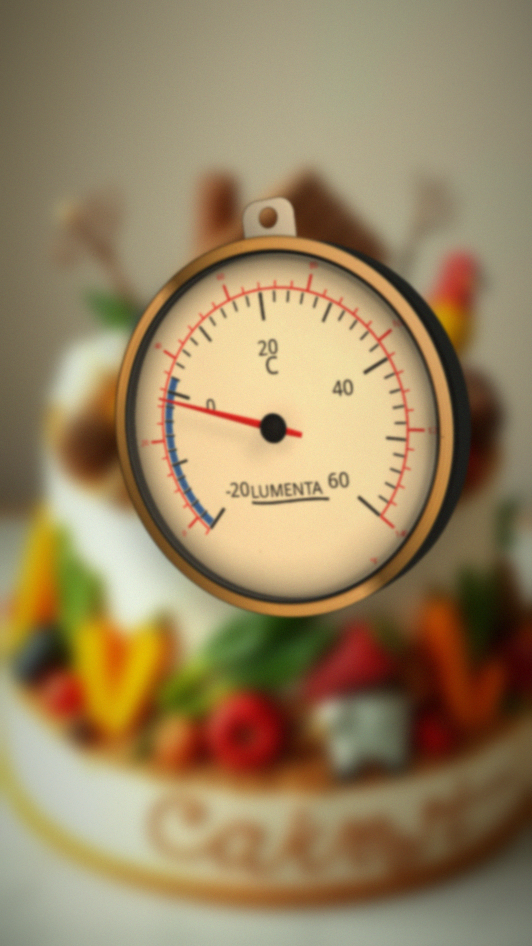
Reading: -1 °C
